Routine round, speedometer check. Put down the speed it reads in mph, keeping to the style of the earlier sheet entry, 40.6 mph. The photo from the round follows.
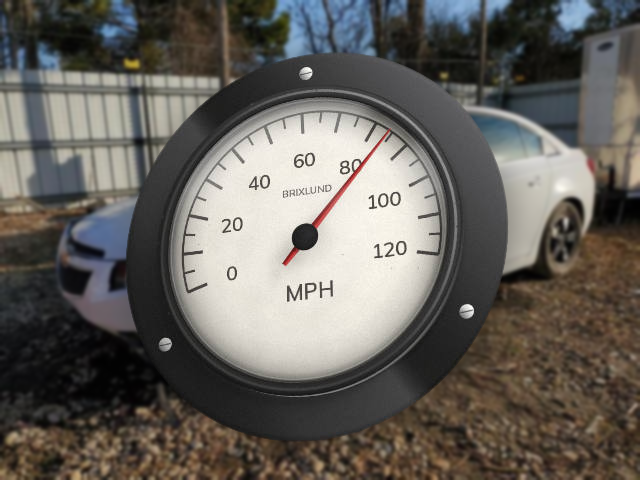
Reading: 85 mph
